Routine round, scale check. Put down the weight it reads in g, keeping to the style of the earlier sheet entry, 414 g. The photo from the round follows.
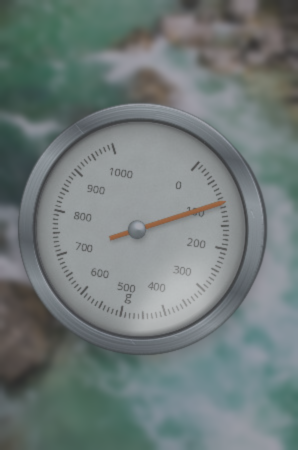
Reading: 100 g
